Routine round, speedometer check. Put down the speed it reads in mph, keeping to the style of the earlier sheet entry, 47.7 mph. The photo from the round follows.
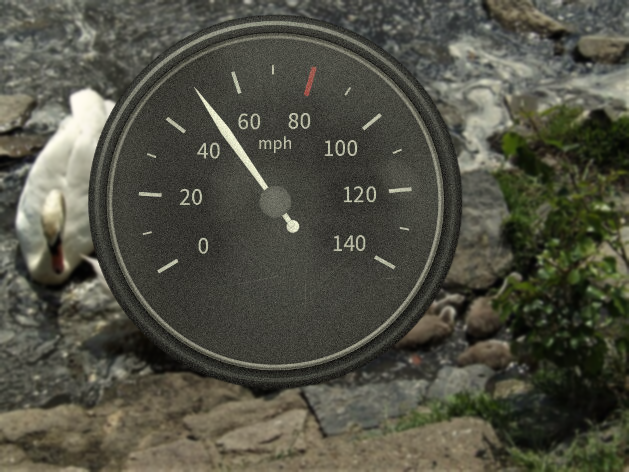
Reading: 50 mph
